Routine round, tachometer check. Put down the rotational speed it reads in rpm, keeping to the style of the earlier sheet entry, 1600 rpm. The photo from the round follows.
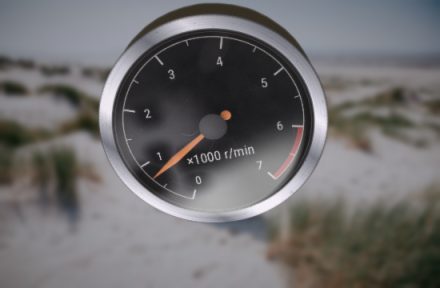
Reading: 750 rpm
